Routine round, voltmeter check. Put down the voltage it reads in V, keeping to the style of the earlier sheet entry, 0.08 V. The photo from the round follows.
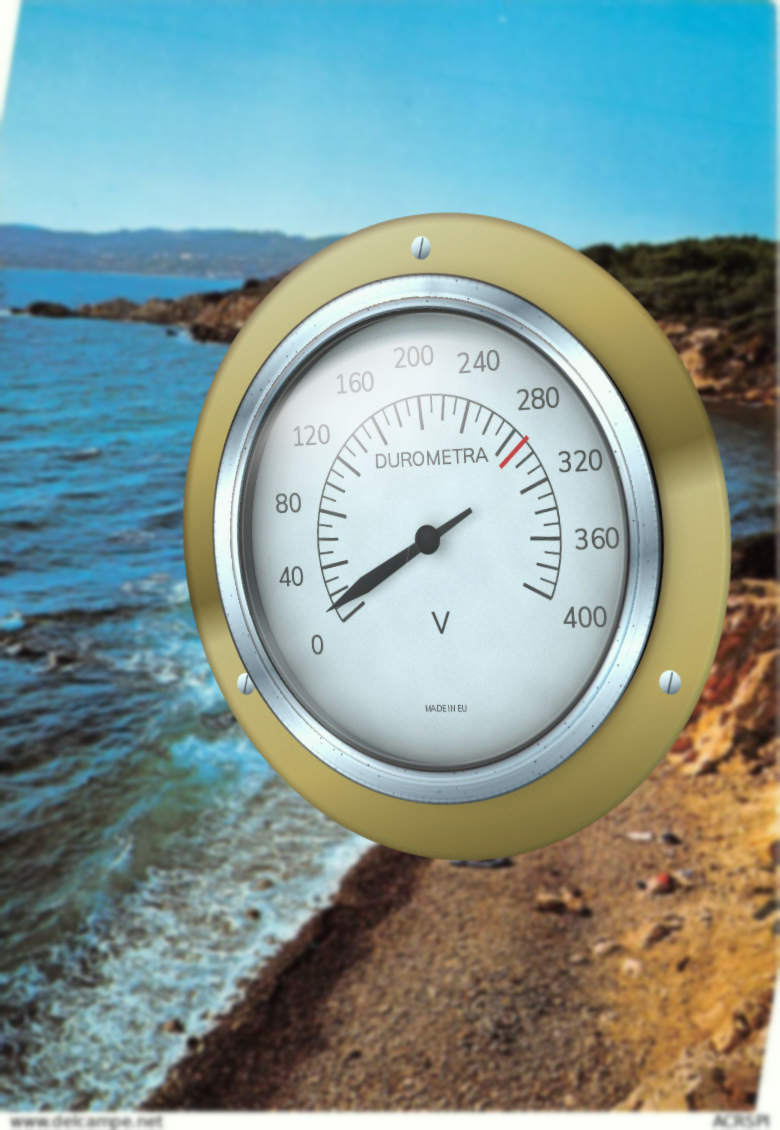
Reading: 10 V
